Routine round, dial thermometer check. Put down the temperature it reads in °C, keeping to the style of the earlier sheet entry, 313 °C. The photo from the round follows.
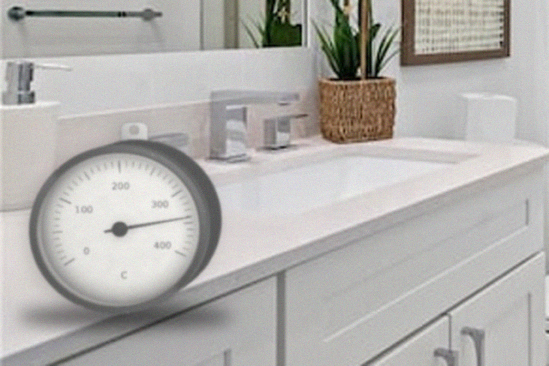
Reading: 340 °C
